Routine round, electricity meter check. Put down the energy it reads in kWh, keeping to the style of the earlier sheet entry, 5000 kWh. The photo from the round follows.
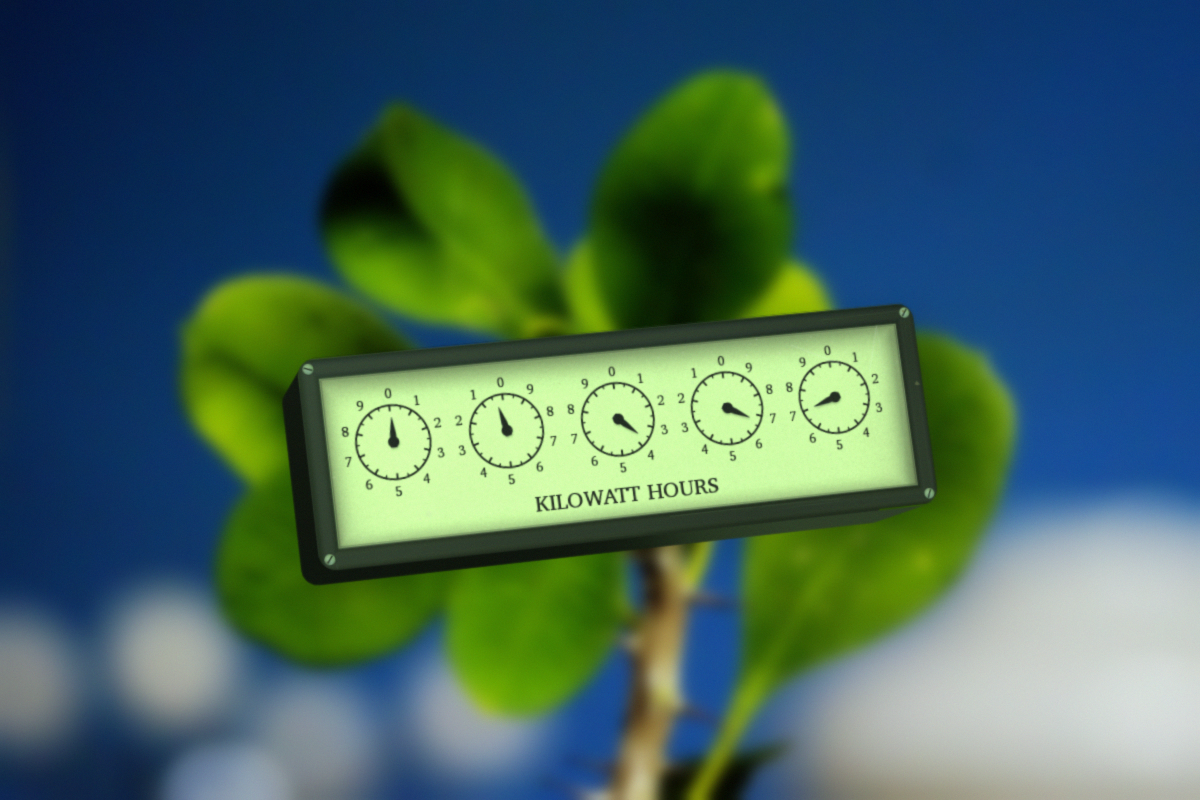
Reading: 367 kWh
